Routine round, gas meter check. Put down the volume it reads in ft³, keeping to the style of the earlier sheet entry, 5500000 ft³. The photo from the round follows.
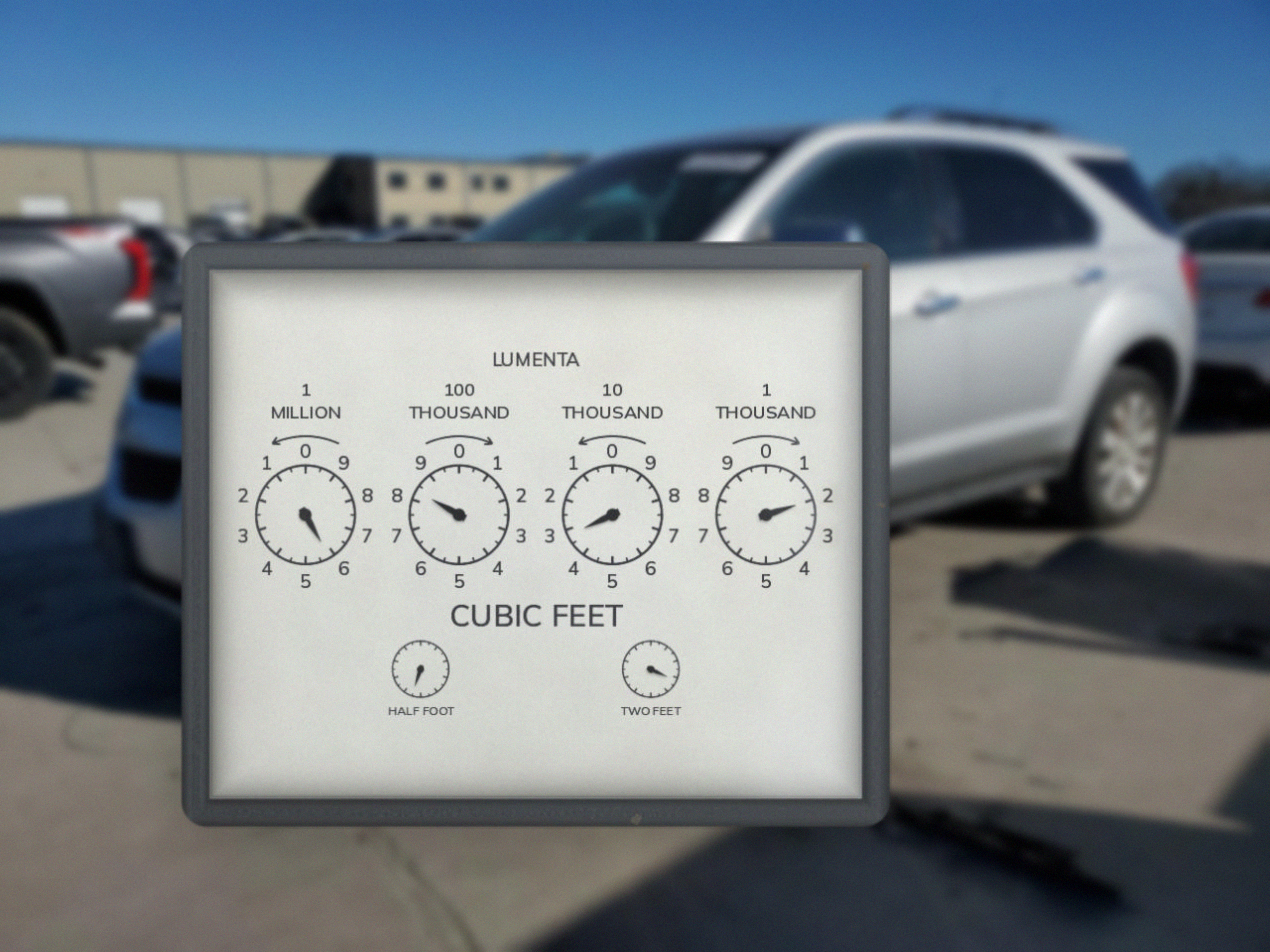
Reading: 583200 ft³
